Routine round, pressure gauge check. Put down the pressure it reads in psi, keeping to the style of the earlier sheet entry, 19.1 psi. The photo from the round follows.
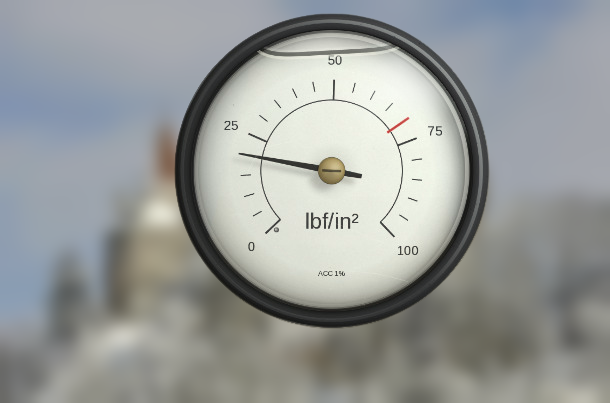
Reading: 20 psi
